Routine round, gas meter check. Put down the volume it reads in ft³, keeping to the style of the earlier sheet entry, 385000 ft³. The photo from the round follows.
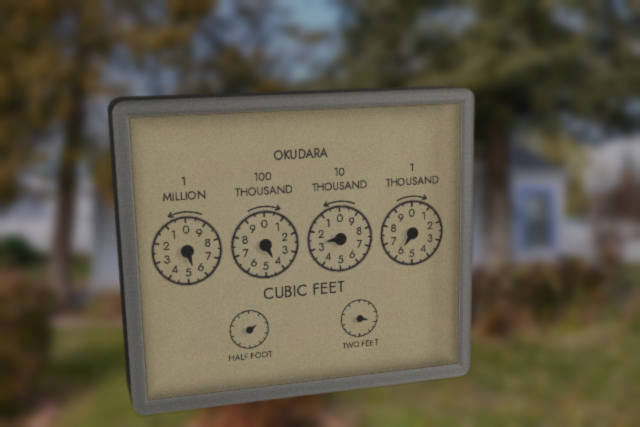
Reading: 542600 ft³
